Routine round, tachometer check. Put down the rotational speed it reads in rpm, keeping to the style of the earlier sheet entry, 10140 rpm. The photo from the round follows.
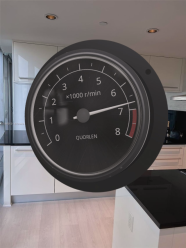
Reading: 6750 rpm
